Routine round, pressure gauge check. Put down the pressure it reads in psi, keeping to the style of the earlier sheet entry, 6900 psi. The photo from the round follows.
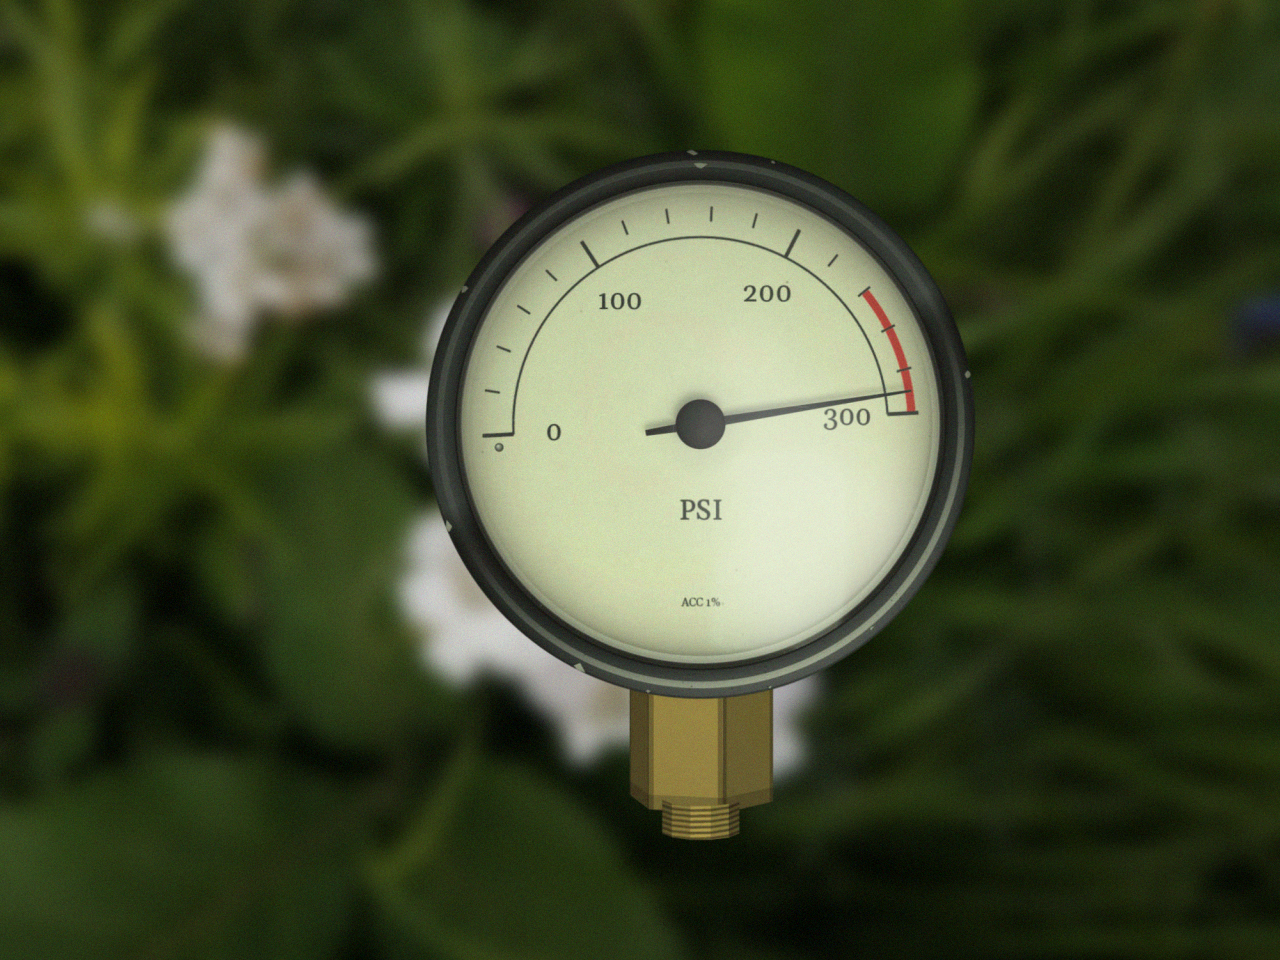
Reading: 290 psi
